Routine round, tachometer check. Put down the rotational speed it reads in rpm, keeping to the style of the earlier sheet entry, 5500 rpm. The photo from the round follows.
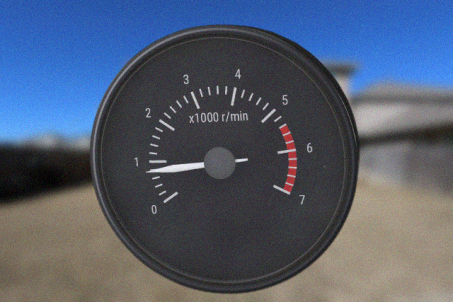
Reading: 800 rpm
